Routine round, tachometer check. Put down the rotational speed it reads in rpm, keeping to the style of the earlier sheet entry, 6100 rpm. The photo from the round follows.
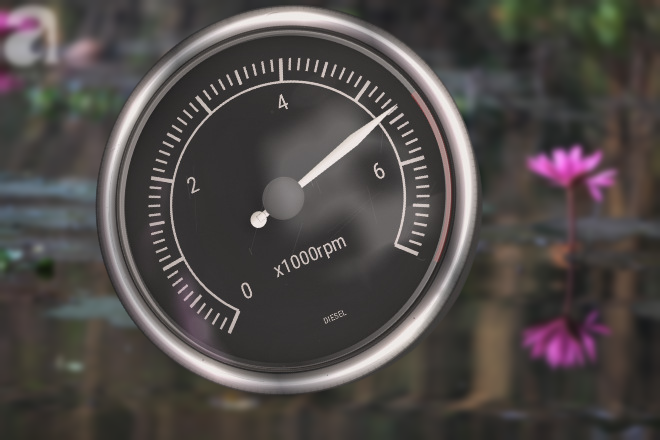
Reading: 5400 rpm
